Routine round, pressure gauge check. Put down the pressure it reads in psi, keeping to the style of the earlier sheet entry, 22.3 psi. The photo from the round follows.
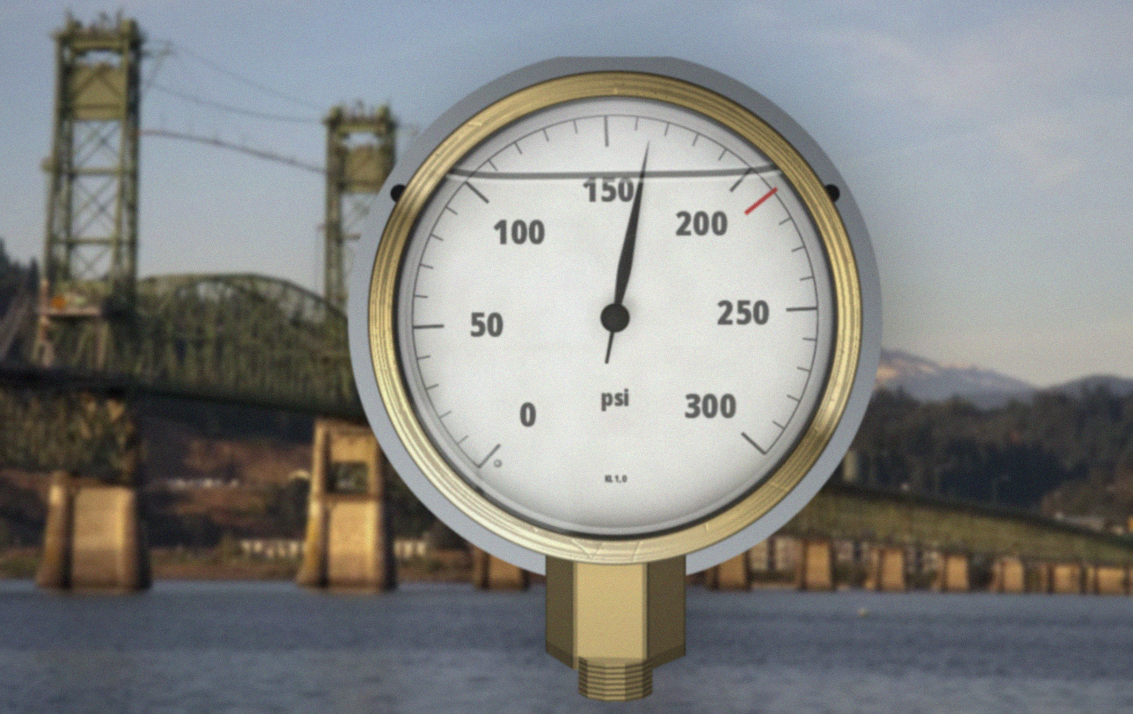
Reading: 165 psi
